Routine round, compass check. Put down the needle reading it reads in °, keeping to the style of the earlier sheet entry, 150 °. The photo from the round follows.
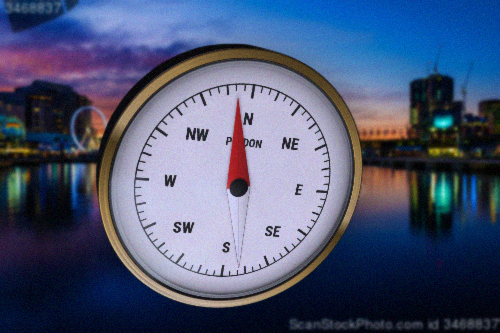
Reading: 350 °
